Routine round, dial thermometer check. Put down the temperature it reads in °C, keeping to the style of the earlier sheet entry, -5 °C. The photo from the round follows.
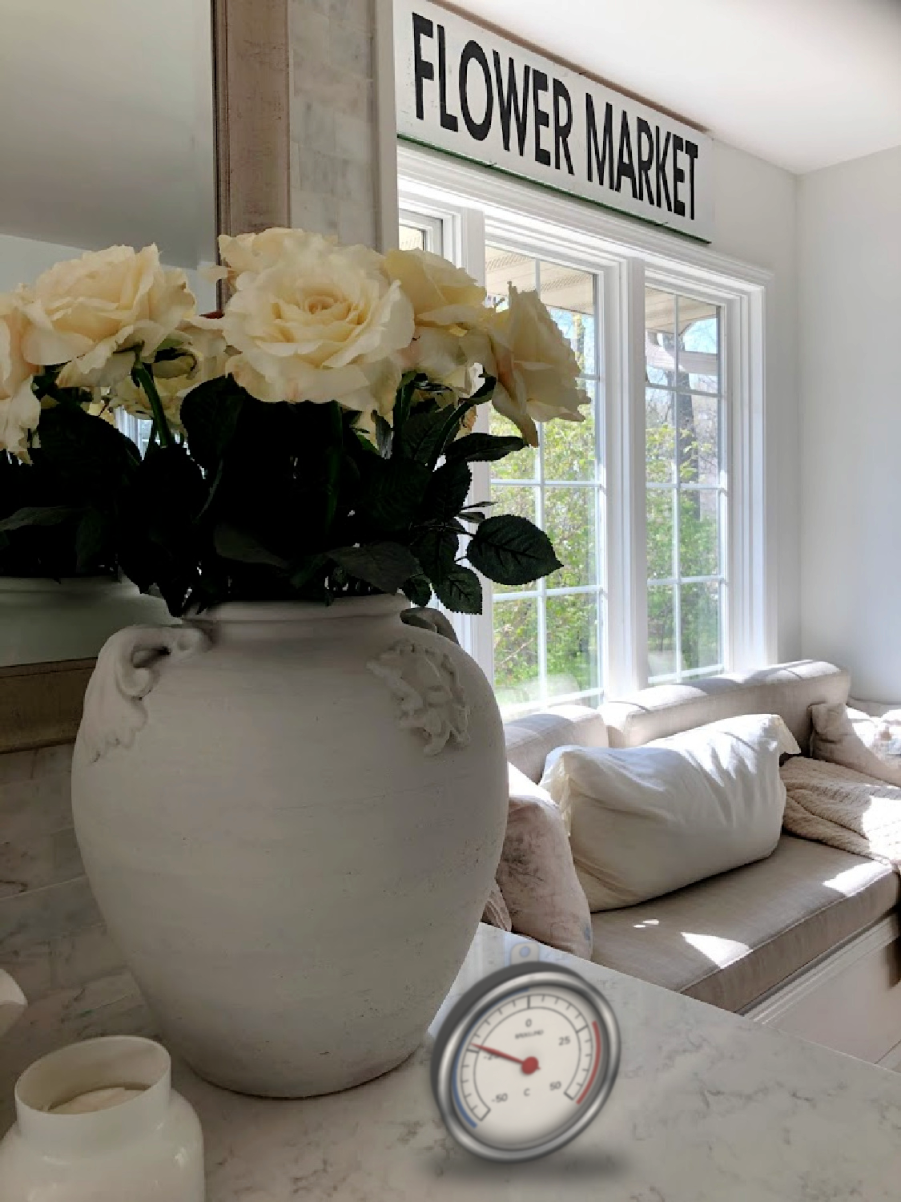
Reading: -22.5 °C
